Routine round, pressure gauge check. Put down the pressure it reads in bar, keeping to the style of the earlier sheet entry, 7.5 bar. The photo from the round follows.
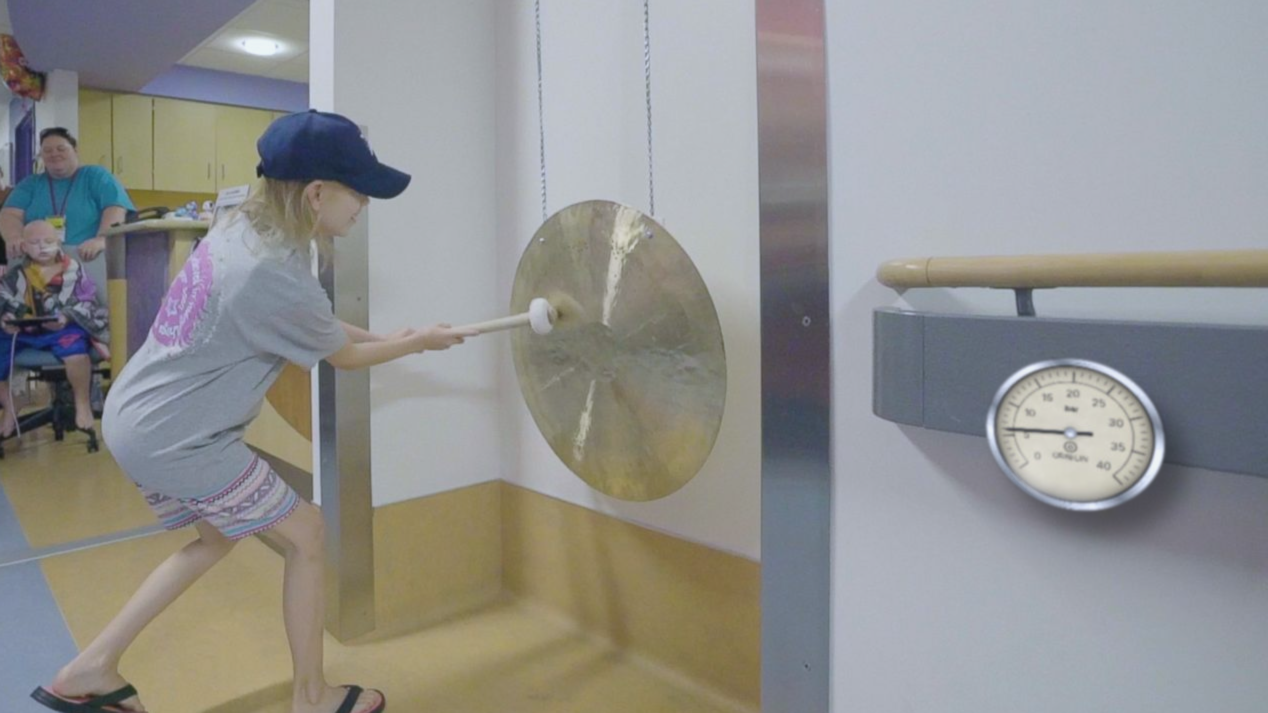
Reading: 6 bar
